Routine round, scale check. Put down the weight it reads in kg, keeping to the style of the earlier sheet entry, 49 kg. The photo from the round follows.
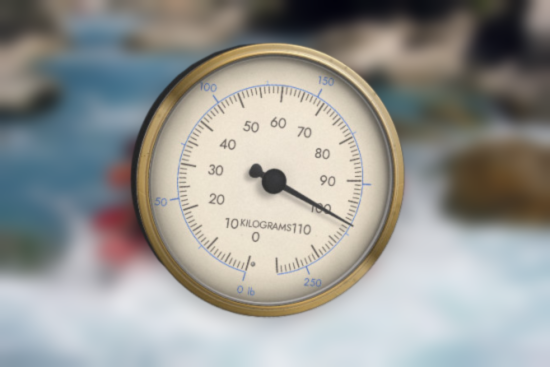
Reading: 100 kg
